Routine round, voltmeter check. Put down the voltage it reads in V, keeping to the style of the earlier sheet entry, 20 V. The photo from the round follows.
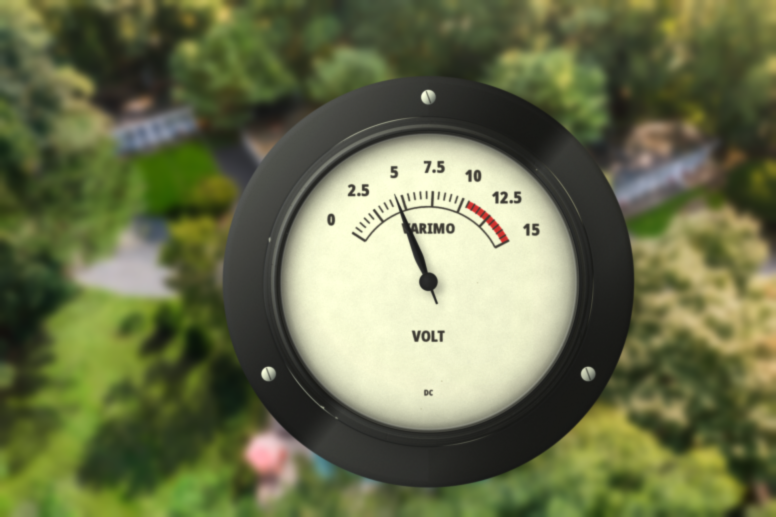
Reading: 4.5 V
